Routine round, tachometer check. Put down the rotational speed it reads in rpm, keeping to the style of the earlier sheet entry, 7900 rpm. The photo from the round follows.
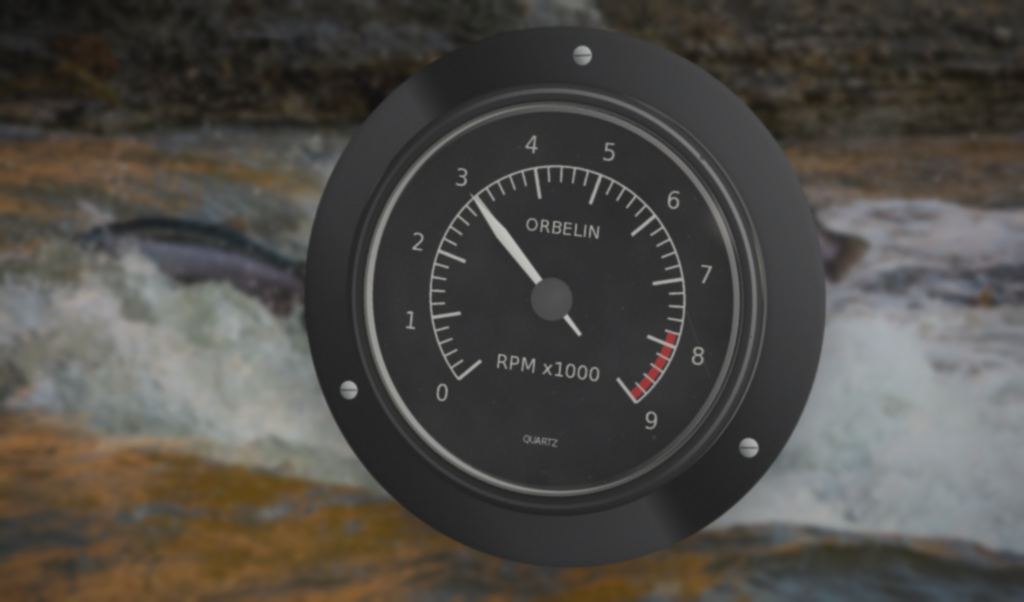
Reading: 3000 rpm
